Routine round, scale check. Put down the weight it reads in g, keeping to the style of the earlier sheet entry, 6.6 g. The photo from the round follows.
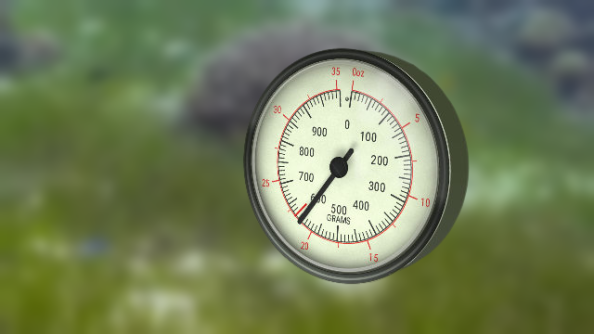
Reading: 600 g
